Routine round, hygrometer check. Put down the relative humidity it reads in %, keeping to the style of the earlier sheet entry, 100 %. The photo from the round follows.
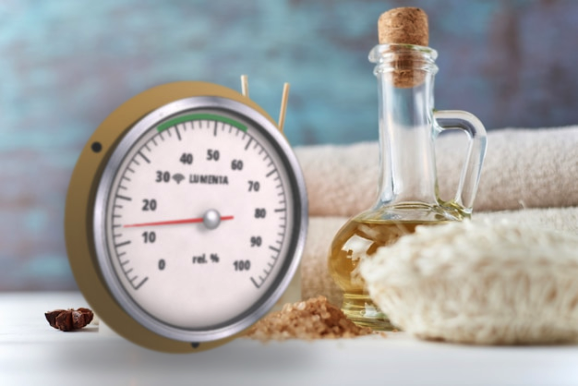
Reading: 14 %
